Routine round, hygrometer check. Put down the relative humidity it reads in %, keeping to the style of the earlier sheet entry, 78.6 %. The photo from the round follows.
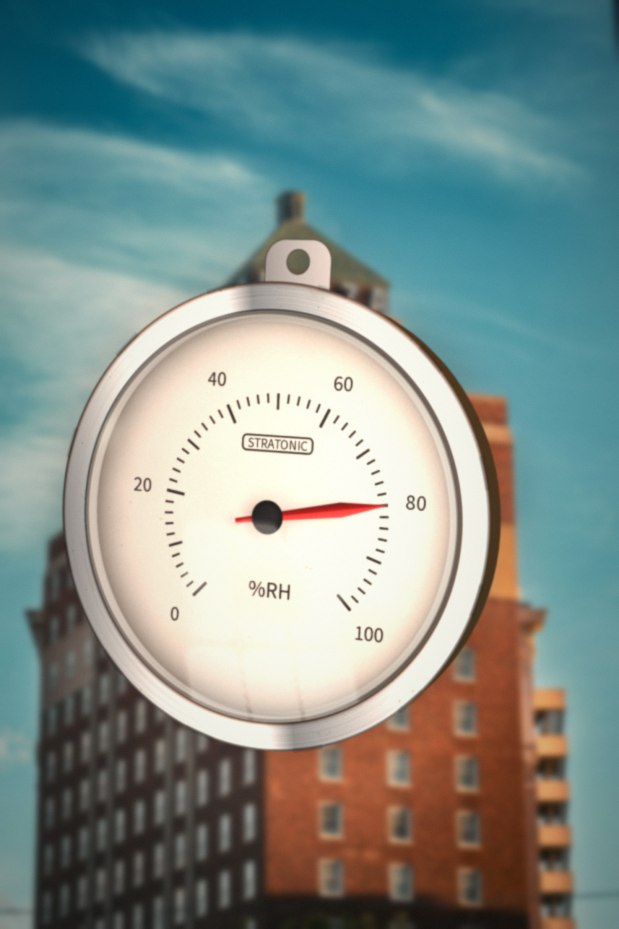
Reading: 80 %
